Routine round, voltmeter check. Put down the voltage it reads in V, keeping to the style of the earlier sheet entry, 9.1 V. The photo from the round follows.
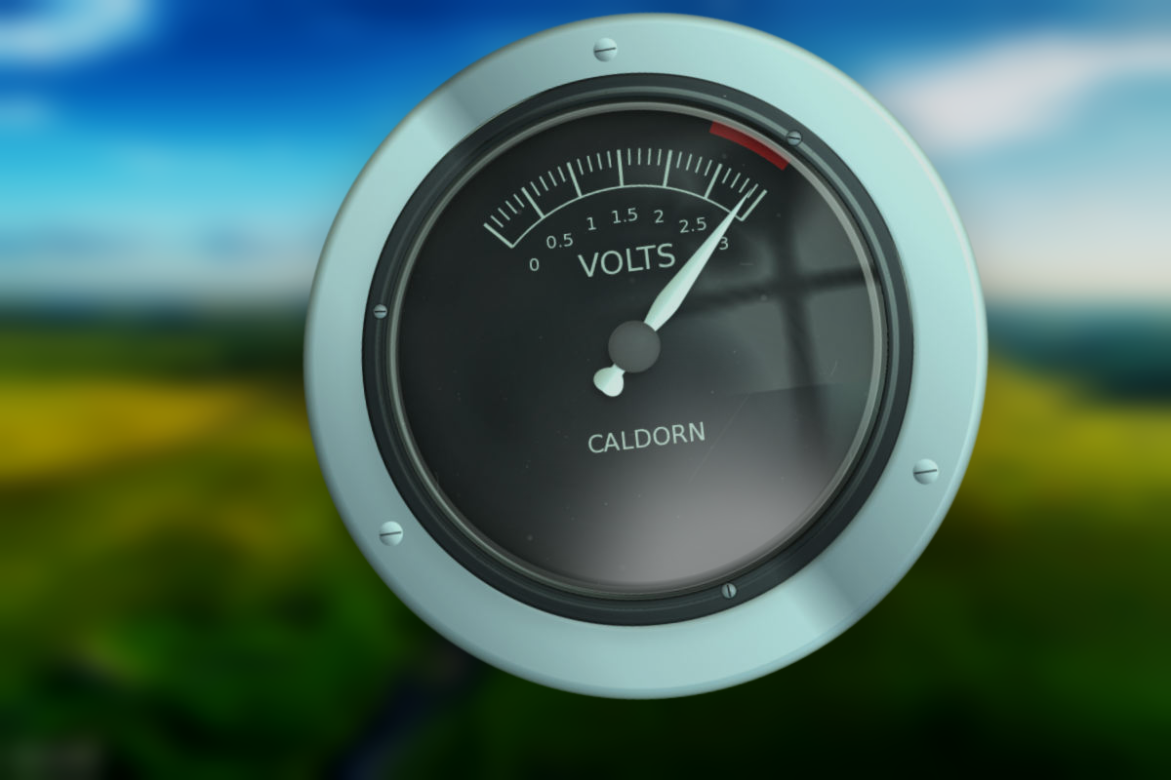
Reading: 2.9 V
